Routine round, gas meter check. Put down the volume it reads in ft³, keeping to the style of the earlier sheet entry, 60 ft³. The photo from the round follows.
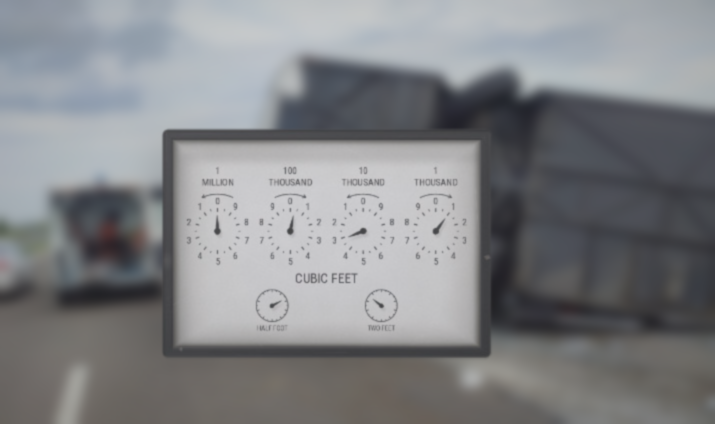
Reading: 3100 ft³
